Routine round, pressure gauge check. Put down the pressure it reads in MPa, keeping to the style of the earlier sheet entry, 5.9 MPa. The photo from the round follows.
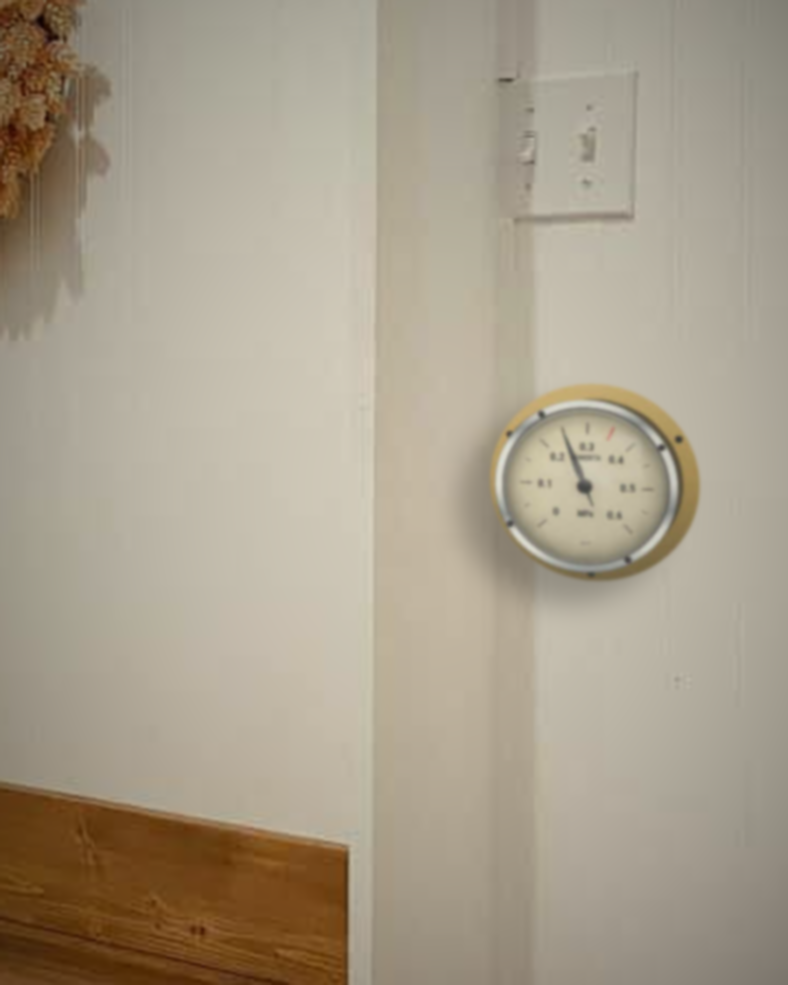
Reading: 0.25 MPa
